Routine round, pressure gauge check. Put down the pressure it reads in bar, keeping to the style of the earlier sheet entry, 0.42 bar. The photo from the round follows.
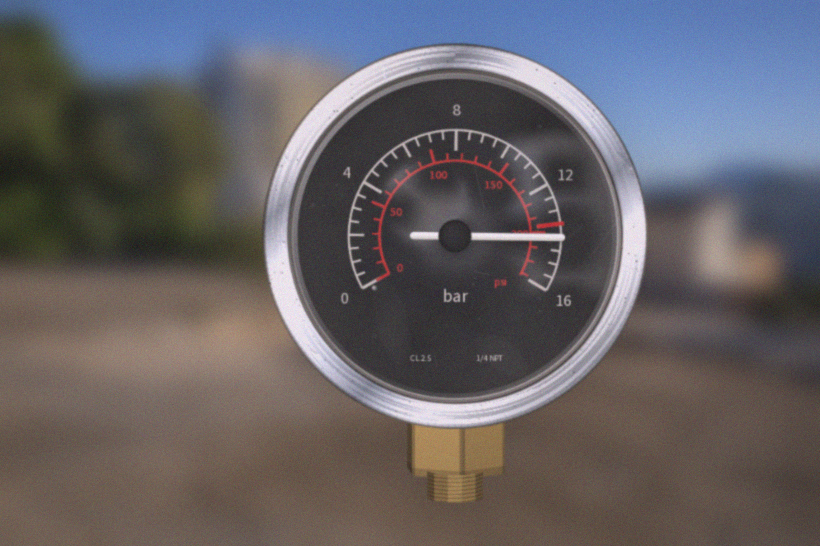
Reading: 14 bar
